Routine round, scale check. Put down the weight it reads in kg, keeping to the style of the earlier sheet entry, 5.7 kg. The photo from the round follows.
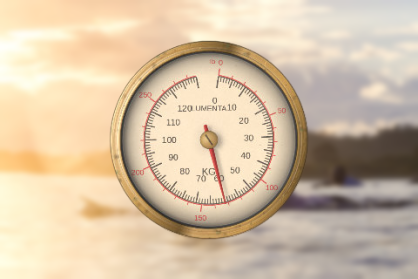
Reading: 60 kg
